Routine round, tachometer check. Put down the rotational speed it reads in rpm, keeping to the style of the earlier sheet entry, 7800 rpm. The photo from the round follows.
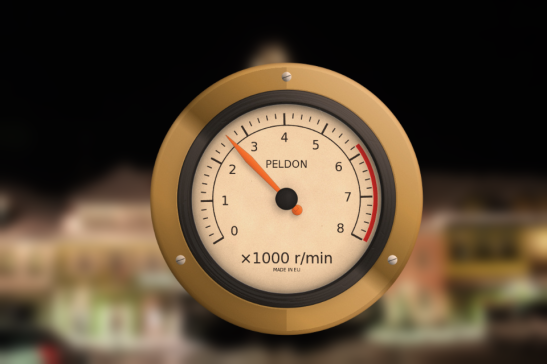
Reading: 2600 rpm
